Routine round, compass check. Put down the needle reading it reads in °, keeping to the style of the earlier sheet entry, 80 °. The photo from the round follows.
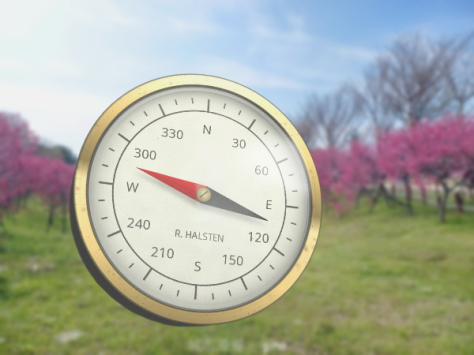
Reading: 285 °
